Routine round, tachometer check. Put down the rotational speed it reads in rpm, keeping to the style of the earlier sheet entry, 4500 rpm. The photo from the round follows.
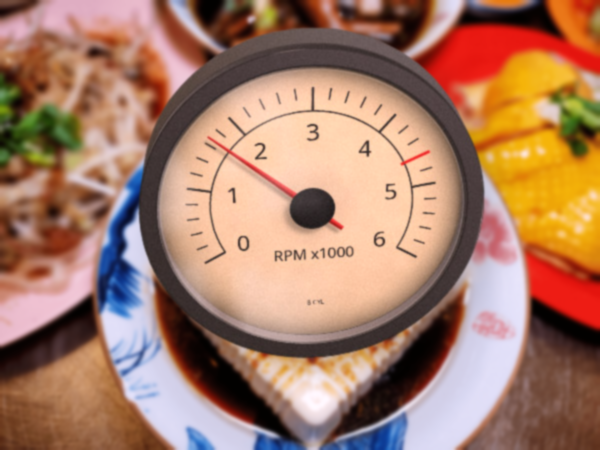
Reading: 1700 rpm
